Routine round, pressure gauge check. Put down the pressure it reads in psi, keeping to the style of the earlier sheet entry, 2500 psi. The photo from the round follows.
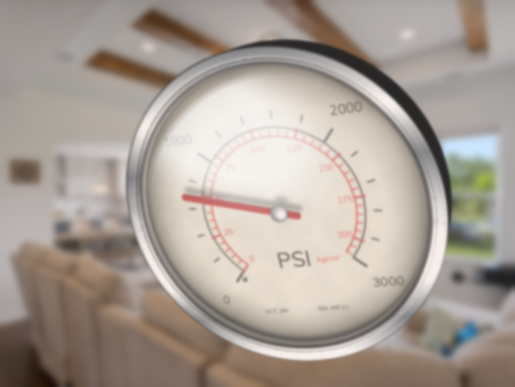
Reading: 700 psi
